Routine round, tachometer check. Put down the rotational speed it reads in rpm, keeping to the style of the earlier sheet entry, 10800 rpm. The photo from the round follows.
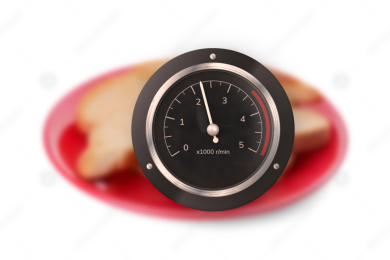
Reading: 2250 rpm
